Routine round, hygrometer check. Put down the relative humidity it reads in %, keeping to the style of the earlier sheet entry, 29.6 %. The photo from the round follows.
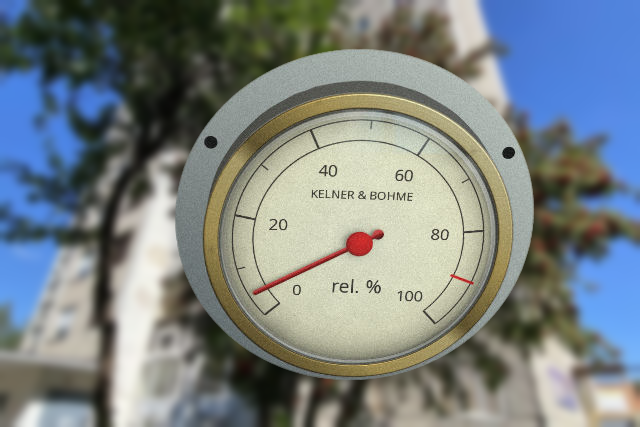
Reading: 5 %
